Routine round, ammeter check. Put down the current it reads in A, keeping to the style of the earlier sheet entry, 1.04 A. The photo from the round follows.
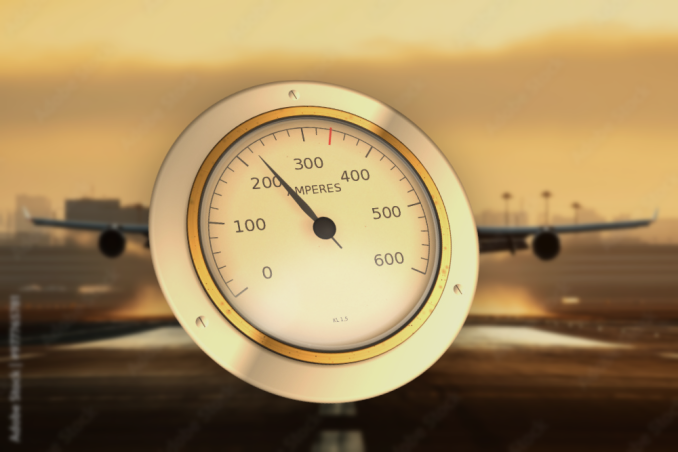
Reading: 220 A
